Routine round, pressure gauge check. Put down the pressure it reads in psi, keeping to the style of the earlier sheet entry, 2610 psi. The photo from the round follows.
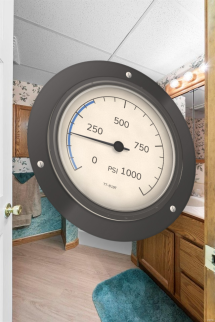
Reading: 150 psi
